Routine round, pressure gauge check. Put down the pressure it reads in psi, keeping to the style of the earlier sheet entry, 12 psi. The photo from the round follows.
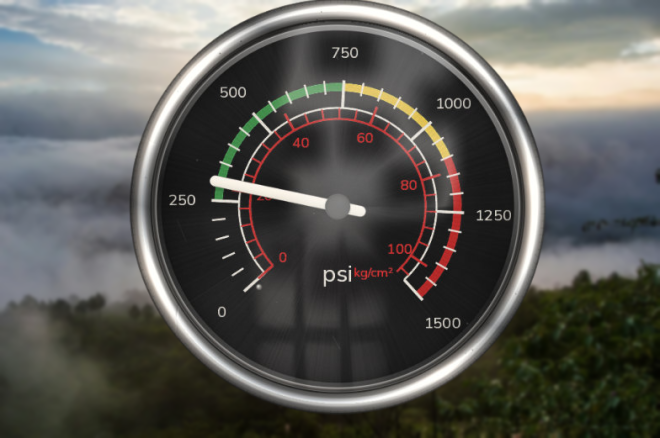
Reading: 300 psi
